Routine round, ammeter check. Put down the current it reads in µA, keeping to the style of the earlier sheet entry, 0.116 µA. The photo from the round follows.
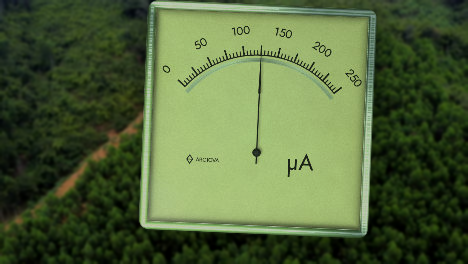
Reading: 125 µA
